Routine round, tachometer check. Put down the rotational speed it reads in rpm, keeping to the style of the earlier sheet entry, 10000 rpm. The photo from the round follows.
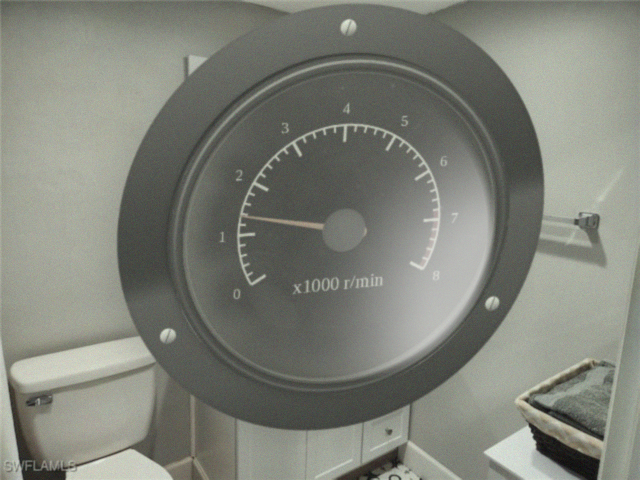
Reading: 1400 rpm
